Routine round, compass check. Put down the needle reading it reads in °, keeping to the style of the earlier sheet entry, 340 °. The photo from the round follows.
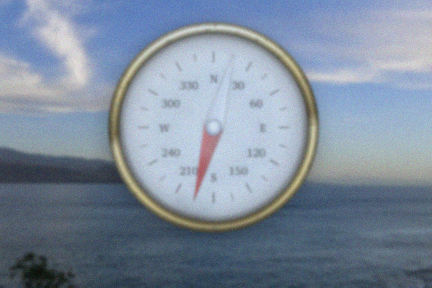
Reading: 195 °
